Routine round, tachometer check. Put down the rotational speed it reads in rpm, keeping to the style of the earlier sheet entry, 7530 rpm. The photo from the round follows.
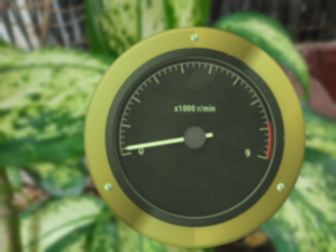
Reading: 200 rpm
